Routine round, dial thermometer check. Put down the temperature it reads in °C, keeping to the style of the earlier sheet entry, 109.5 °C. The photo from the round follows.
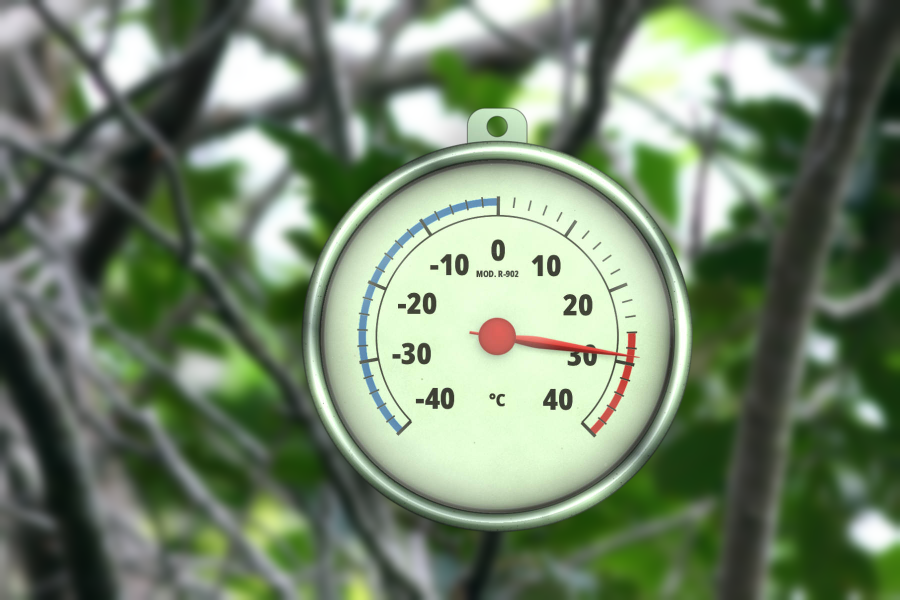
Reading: 29 °C
